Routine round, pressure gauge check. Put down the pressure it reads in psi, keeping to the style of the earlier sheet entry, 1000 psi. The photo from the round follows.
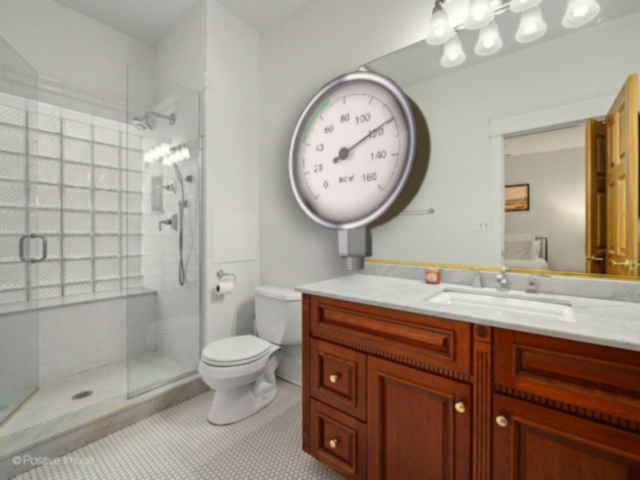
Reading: 120 psi
